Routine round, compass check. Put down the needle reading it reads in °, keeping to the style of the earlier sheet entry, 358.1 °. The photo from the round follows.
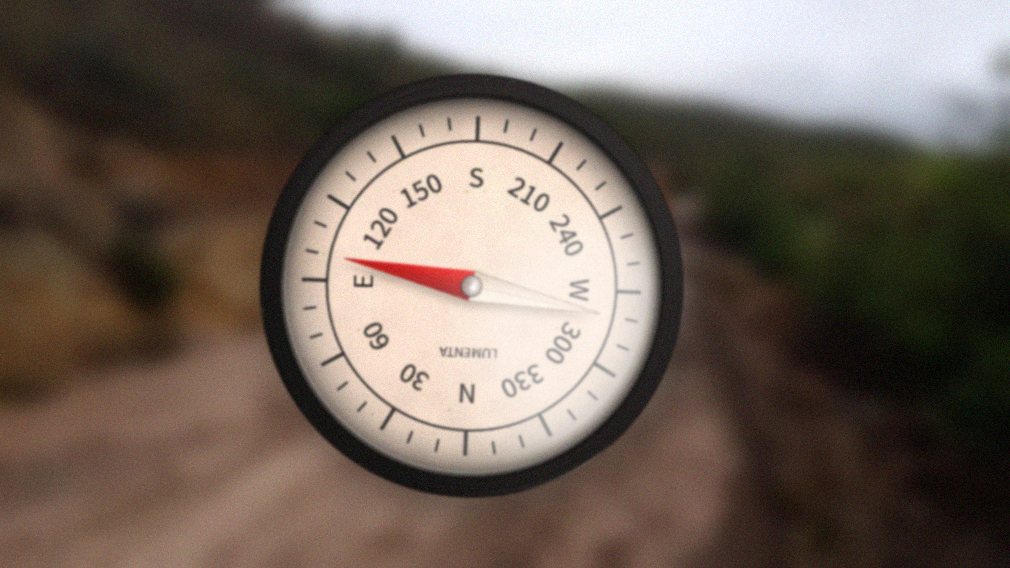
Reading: 100 °
